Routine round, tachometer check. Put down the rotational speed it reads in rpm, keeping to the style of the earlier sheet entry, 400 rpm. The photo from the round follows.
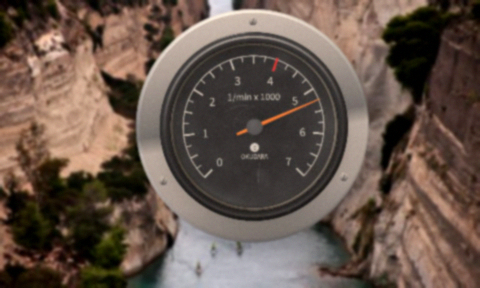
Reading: 5250 rpm
